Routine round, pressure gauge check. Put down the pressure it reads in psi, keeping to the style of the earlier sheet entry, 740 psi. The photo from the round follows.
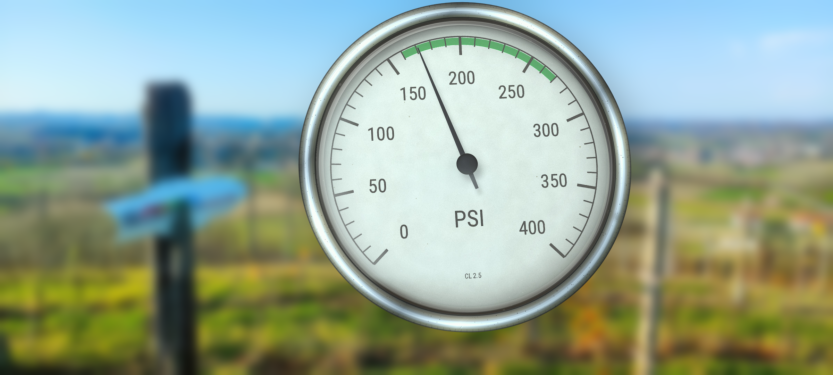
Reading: 170 psi
